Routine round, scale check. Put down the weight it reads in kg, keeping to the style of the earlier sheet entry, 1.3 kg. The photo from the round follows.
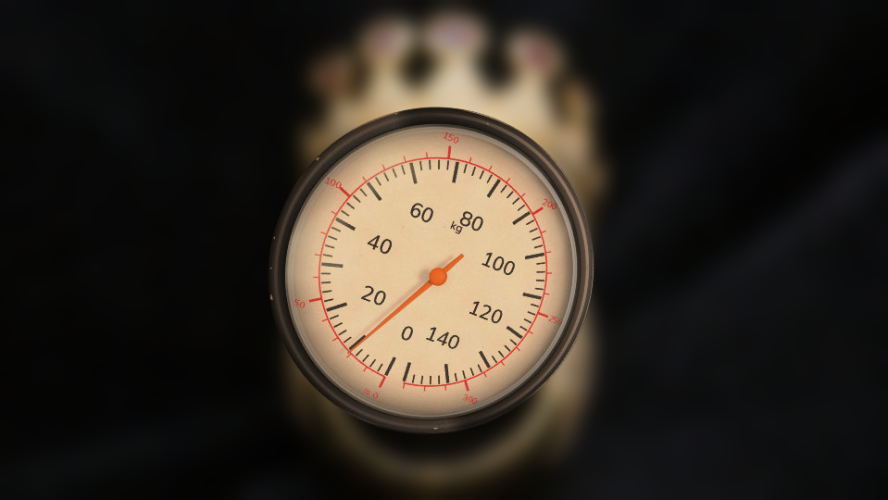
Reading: 10 kg
